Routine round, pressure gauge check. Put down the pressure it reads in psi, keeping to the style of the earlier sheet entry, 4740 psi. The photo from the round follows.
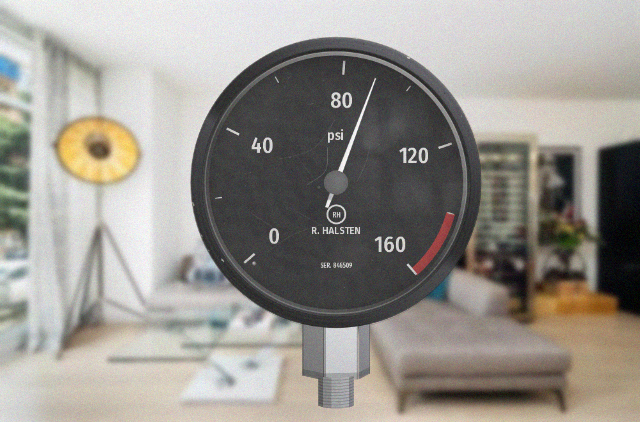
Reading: 90 psi
